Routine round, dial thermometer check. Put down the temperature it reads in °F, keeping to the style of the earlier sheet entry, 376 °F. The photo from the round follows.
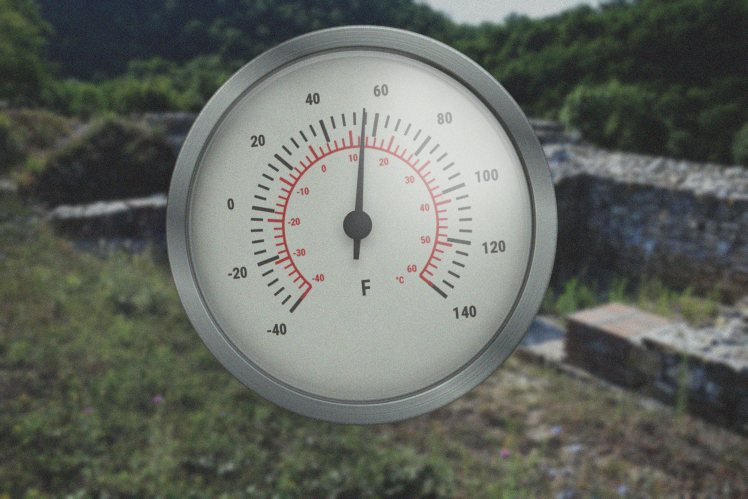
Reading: 56 °F
